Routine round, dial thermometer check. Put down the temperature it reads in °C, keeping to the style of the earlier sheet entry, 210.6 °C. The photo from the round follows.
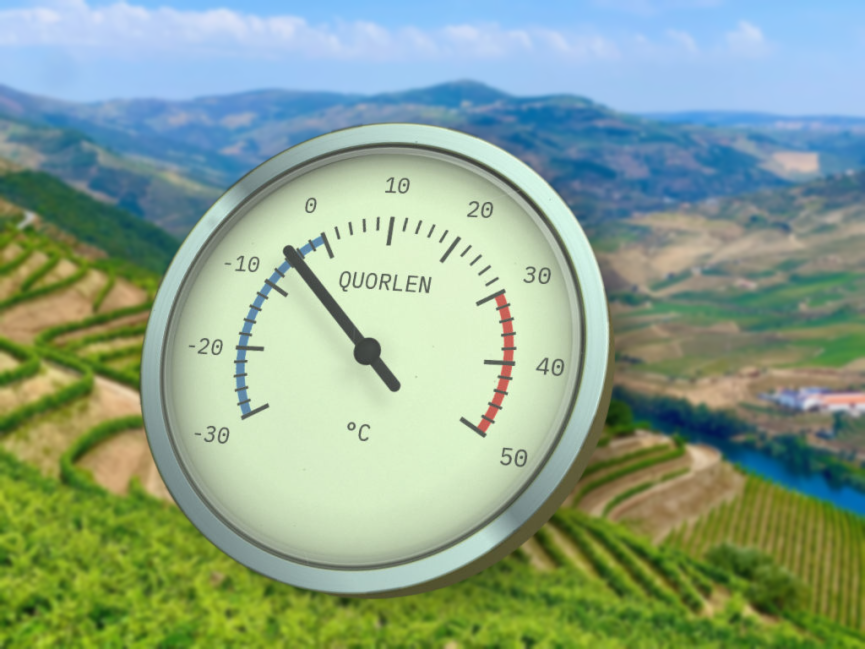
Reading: -5 °C
